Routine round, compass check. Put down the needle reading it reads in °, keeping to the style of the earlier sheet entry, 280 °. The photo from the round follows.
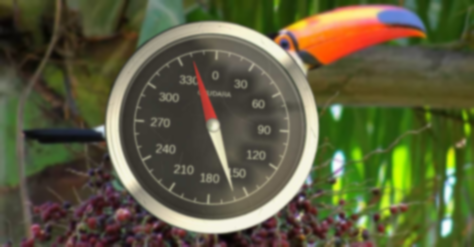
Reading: 340 °
